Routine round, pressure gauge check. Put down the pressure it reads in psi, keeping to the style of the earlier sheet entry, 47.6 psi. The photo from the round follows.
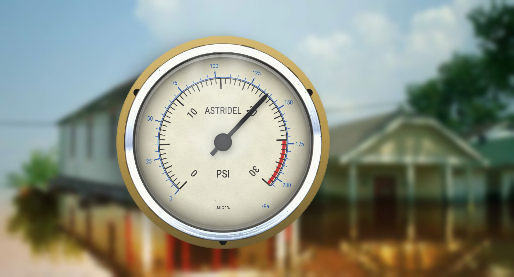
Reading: 20 psi
